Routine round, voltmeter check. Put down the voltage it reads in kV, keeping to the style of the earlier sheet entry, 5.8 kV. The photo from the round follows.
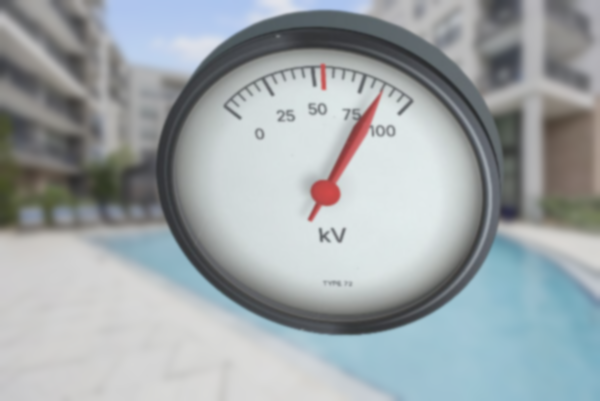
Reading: 85 kV
